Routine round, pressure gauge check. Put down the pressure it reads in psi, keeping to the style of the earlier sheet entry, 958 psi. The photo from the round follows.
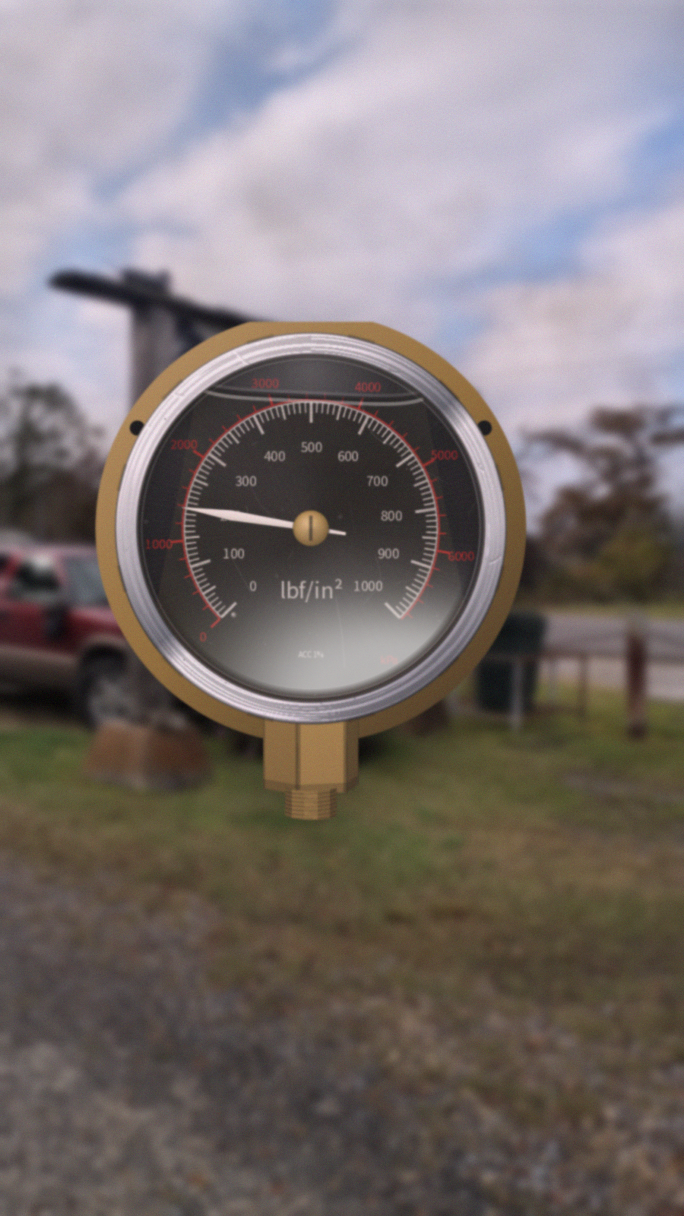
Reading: 200 psi
